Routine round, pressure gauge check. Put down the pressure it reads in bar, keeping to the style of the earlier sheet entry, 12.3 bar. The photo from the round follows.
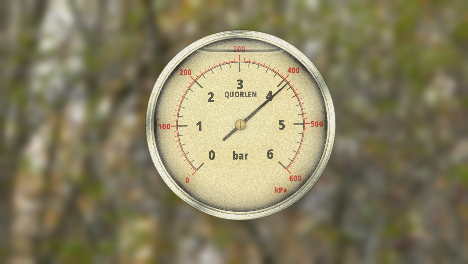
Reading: 4.1 bar
